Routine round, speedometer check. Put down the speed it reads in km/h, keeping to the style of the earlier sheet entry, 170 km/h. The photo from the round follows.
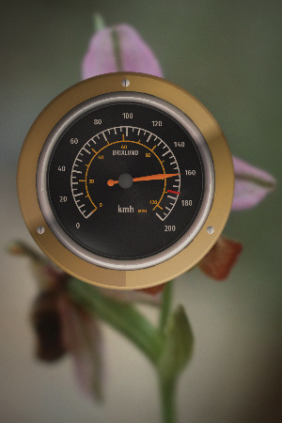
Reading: 160 km/h
